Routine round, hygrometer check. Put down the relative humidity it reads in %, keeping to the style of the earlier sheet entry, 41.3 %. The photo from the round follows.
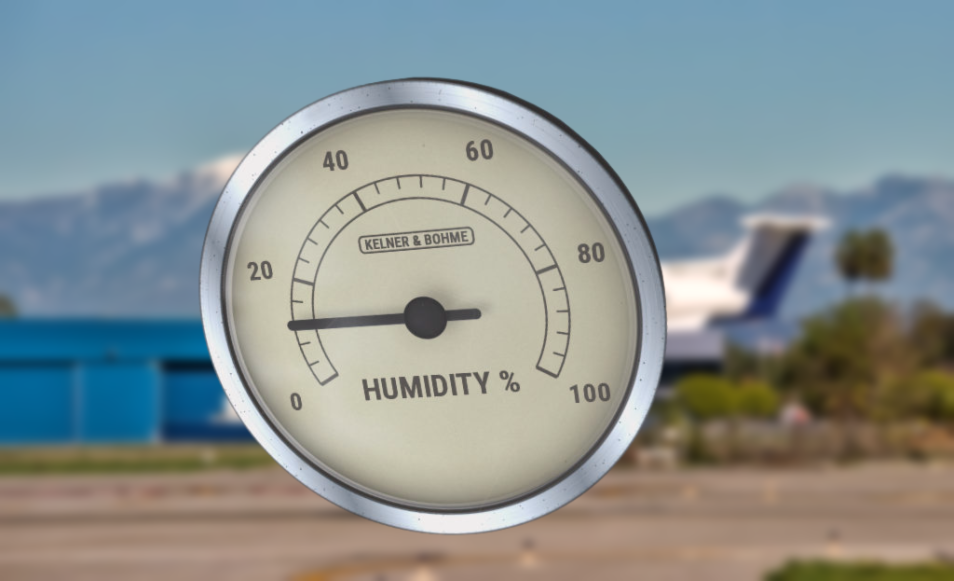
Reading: 12 %
